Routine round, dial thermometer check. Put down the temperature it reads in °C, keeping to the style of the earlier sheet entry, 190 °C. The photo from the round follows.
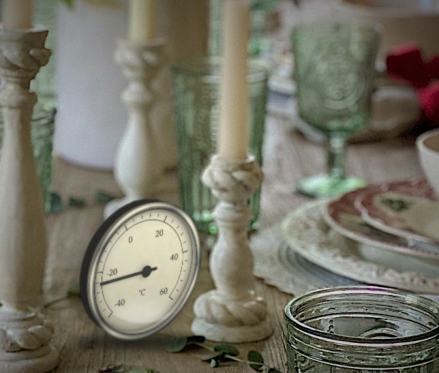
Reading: -24 °C
